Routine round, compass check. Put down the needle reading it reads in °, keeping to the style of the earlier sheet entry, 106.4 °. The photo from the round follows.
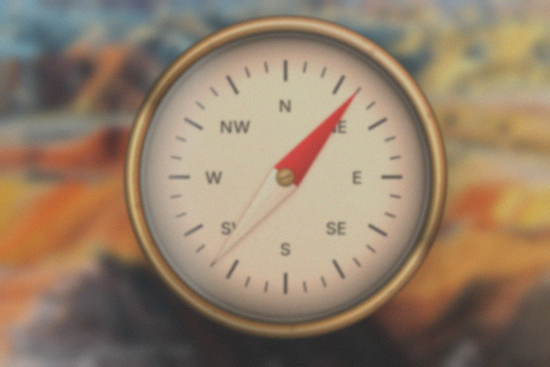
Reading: 40 °
